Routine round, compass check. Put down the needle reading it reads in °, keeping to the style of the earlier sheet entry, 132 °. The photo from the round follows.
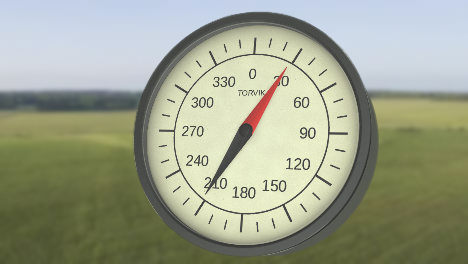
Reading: 30 °
